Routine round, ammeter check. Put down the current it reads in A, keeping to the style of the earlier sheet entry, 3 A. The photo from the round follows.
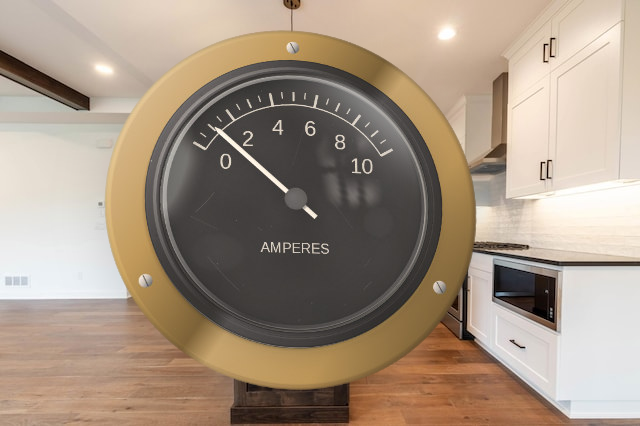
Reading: 1 A
